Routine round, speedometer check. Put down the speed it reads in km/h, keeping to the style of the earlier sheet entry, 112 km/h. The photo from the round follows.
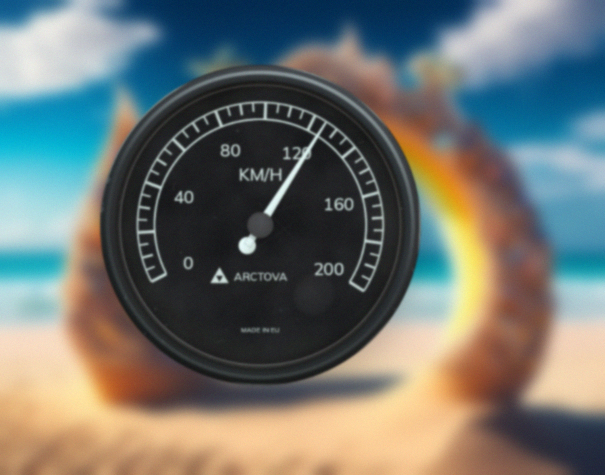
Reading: 125 km/h
